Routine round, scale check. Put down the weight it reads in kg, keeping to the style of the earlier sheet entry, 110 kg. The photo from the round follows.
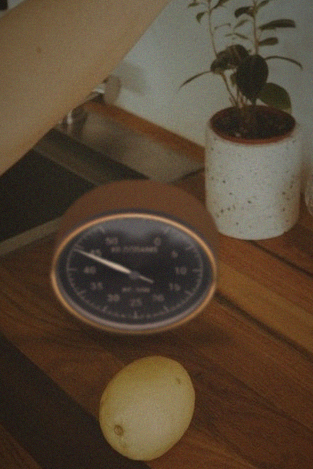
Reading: 45 kg
